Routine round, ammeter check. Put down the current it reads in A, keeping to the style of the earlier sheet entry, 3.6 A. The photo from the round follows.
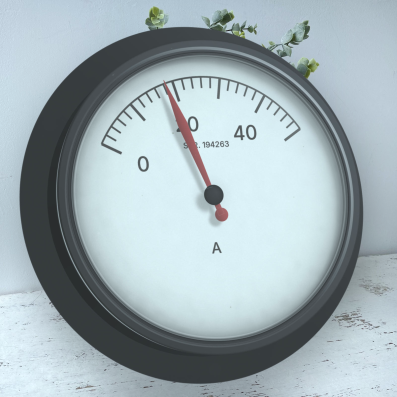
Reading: 18 A
